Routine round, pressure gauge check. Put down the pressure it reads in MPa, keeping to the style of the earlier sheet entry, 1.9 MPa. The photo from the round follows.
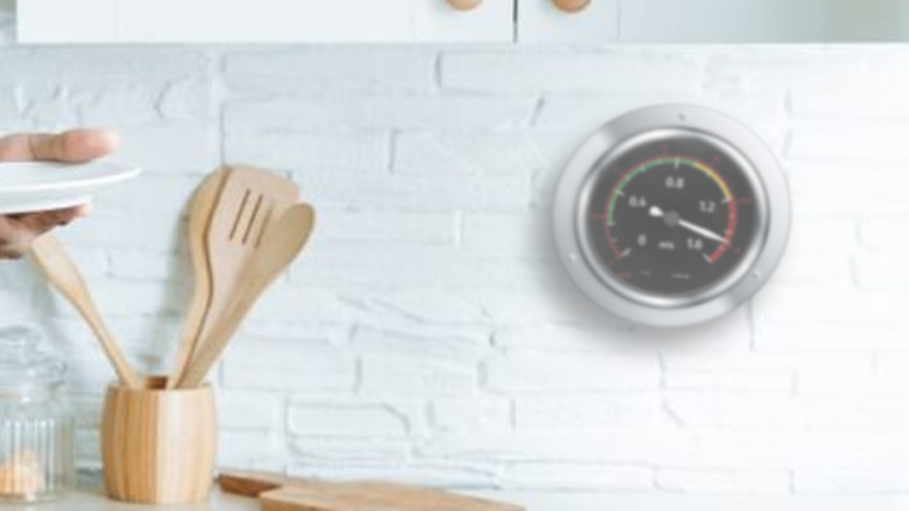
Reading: 1.45 MPa
